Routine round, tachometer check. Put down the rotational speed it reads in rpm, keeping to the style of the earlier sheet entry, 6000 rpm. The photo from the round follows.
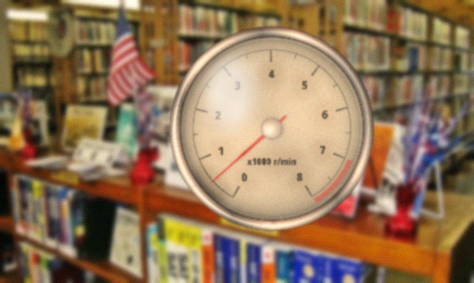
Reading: 500 rpm
